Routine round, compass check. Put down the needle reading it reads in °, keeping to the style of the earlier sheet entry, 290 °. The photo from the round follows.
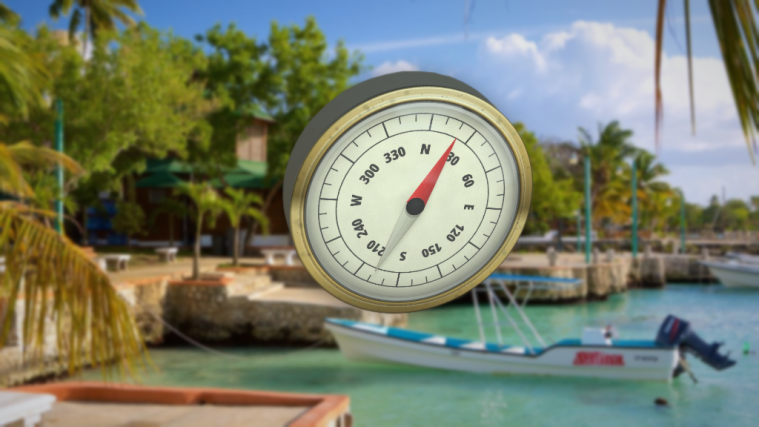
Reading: 20 °
